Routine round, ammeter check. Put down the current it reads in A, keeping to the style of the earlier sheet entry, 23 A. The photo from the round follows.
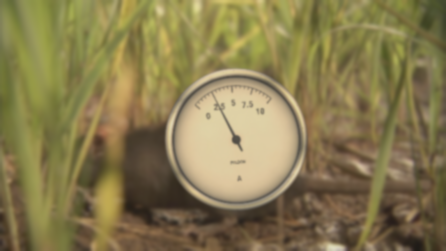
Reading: 2.5 A
